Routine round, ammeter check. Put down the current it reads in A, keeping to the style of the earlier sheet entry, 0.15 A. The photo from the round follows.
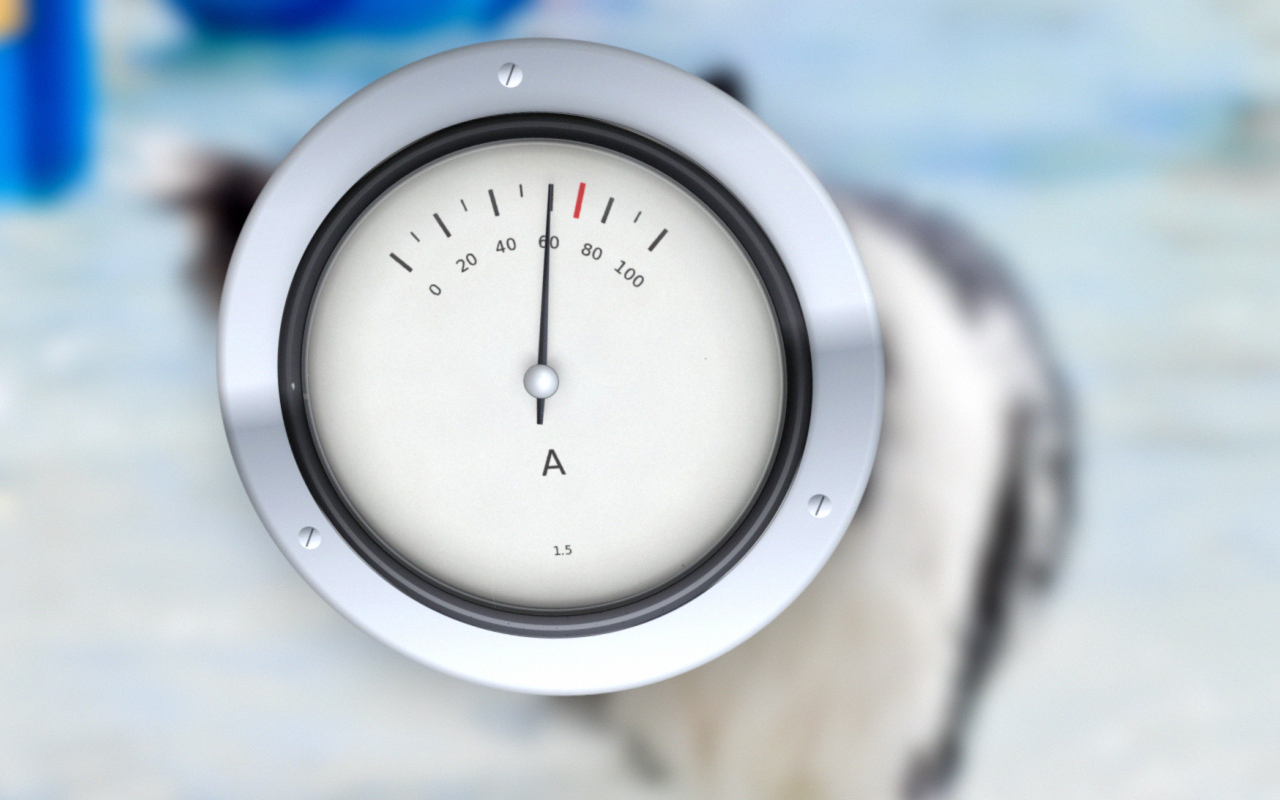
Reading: 60 A
